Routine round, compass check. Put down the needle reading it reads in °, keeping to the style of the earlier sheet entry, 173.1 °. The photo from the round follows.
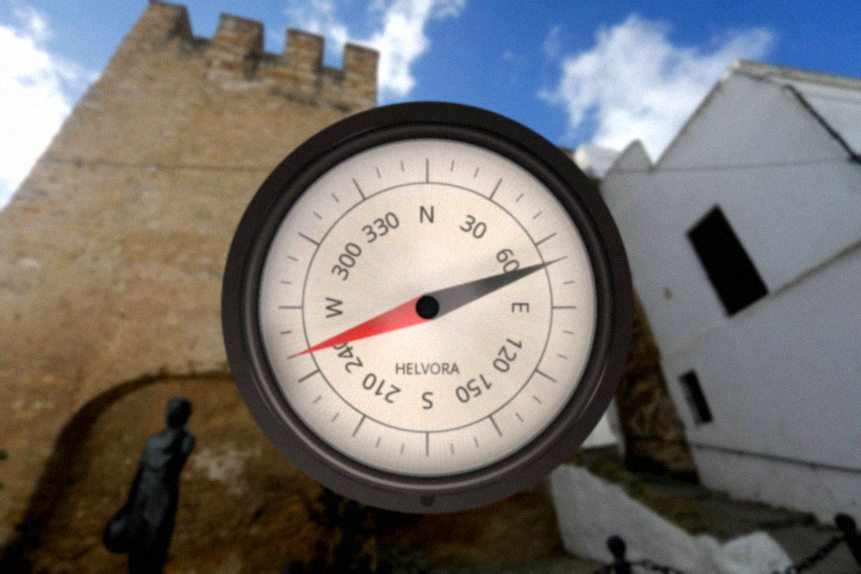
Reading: 250 °
